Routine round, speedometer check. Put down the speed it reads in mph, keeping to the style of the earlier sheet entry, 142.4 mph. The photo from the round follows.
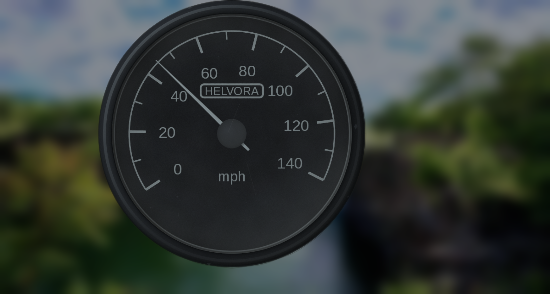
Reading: 45 mph
